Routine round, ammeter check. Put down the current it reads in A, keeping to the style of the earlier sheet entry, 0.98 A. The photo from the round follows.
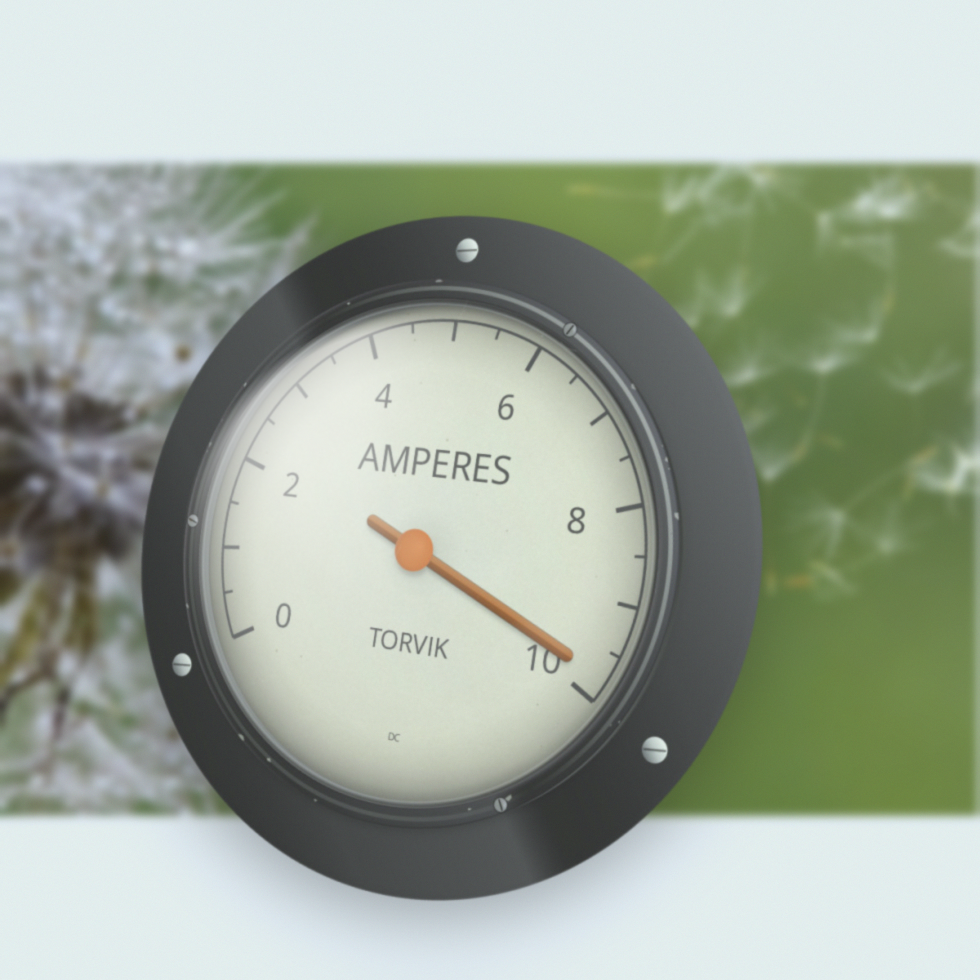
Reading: 9.75 A
